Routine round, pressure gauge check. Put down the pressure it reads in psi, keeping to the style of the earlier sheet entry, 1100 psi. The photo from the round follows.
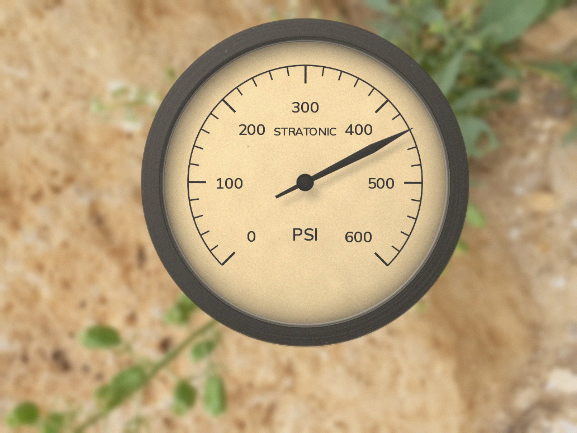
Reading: 440 psi
